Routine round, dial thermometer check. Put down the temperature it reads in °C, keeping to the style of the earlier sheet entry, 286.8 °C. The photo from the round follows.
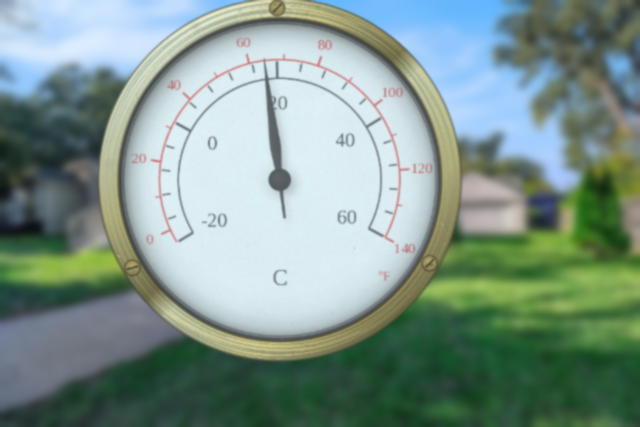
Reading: 18 °C
